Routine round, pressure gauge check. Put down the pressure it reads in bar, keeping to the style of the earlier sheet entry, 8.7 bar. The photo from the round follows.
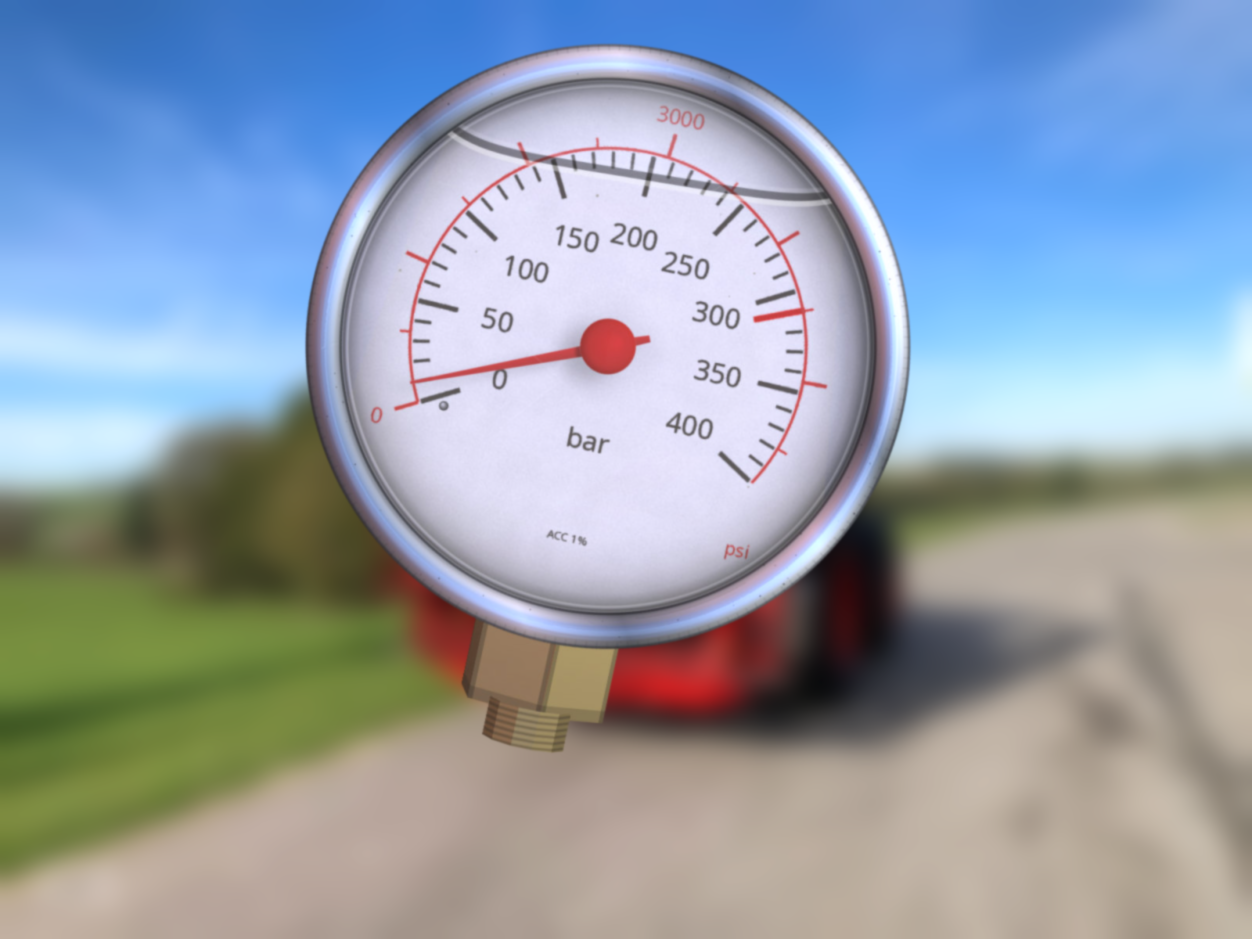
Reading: 10 bar
